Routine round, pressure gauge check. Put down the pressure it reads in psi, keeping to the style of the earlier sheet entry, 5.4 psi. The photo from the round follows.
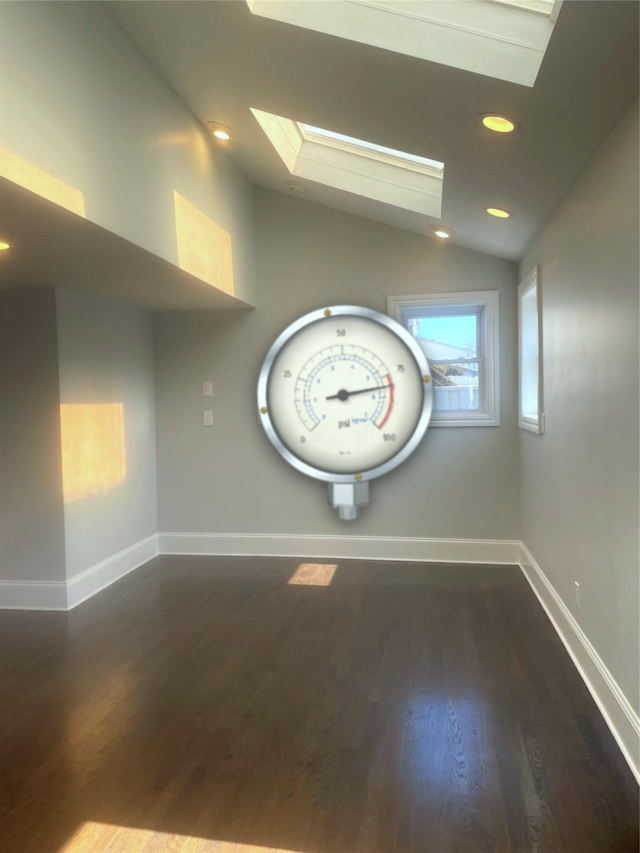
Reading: 80 psi
